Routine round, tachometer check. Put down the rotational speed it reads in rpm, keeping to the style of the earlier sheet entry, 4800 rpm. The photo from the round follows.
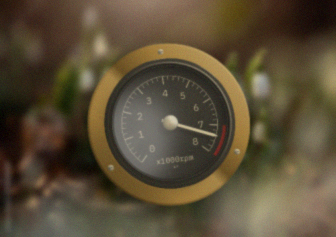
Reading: 7400 rpm
